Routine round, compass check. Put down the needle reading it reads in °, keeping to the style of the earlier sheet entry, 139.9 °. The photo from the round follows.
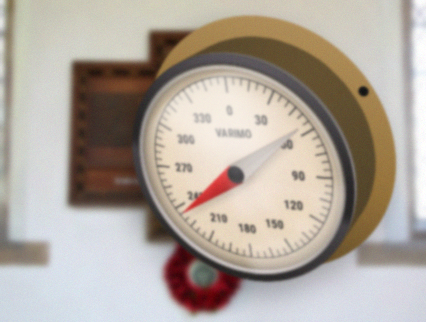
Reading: 235 °
